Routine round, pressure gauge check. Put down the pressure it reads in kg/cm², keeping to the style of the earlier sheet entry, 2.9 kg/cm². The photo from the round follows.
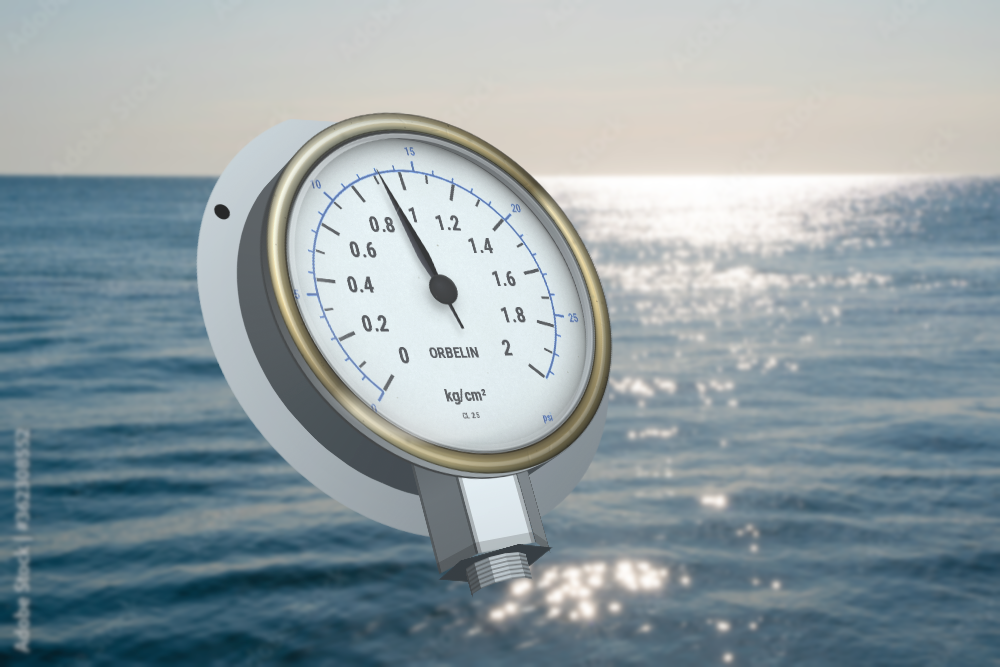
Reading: 0.9 kg/cm²
